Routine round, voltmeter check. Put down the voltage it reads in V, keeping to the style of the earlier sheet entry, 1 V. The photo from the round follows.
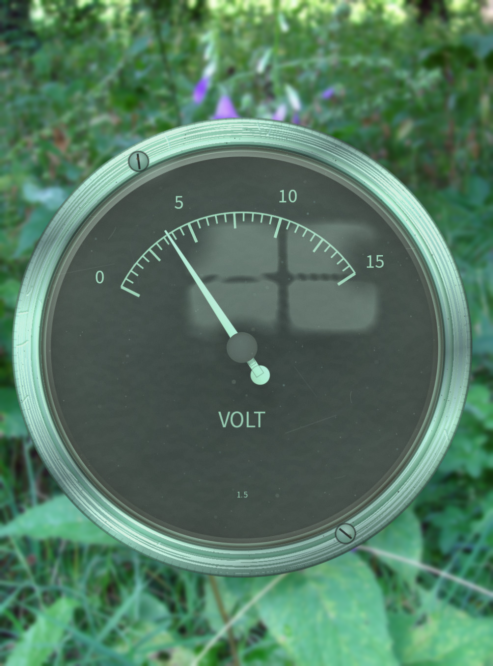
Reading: 3.75 V
